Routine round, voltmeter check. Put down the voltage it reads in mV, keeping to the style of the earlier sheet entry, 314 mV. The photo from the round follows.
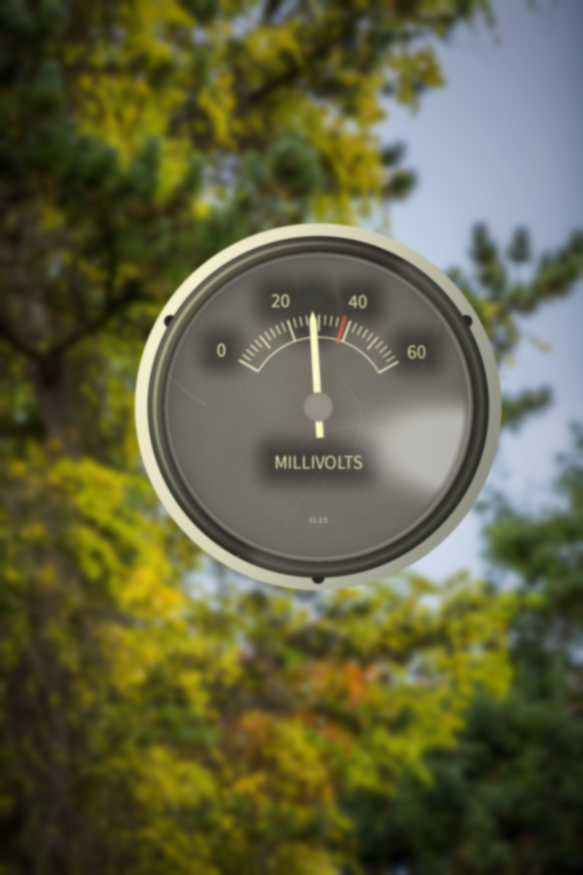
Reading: 28 mV
